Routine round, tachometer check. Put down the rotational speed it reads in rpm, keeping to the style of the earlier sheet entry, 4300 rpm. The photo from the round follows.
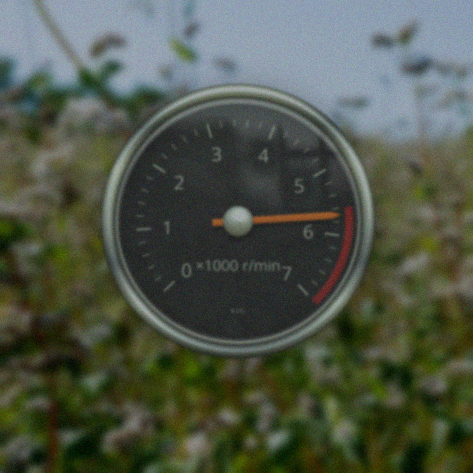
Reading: 5700 rpm
